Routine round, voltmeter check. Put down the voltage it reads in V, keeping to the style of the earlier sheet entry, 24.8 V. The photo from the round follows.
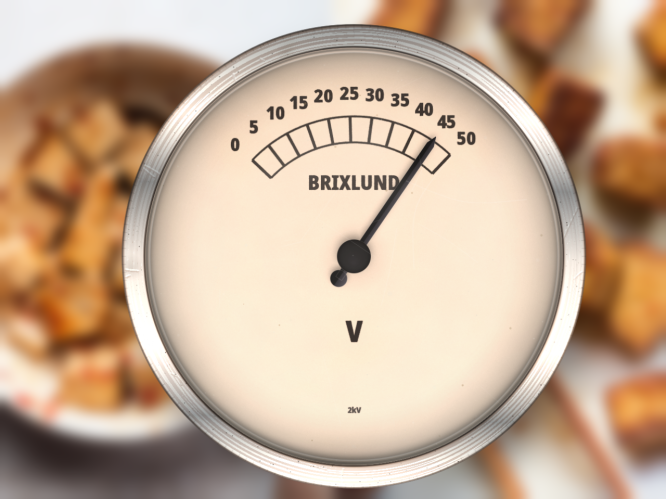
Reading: 45 V
